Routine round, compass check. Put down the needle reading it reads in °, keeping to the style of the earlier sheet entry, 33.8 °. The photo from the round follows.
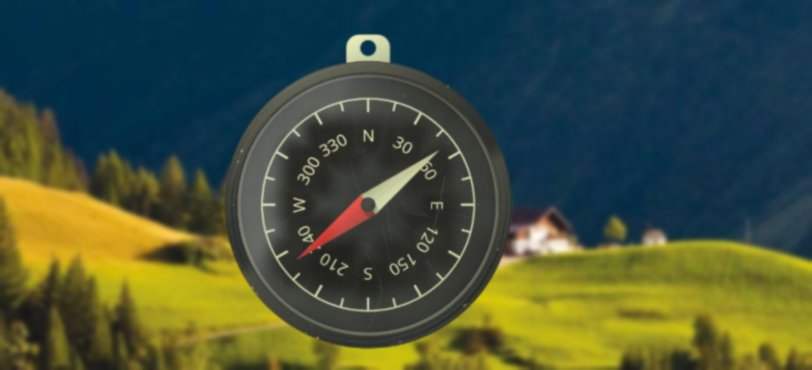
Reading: 232.5 °
